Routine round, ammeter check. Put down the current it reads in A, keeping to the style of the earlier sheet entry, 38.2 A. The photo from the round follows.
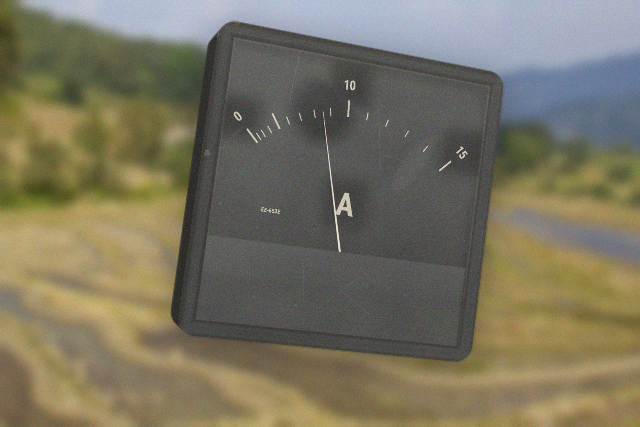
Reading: 8.5 A
